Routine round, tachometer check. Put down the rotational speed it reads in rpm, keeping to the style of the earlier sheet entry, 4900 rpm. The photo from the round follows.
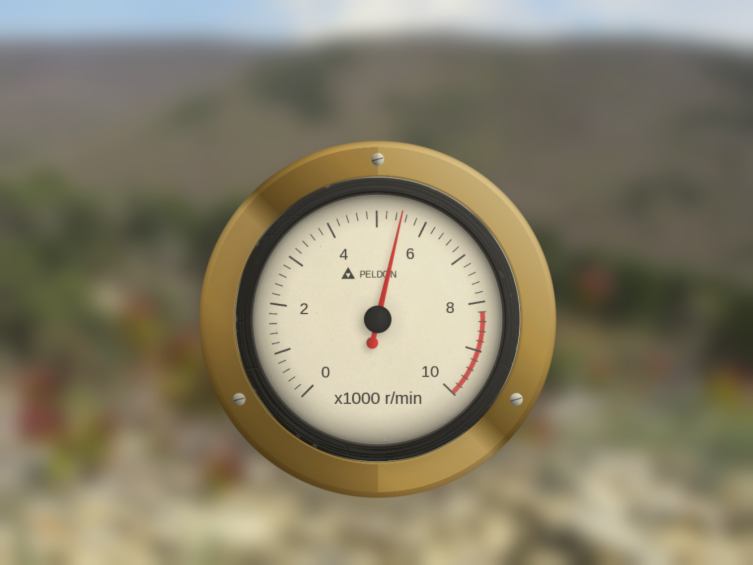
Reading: 5500 rpm
